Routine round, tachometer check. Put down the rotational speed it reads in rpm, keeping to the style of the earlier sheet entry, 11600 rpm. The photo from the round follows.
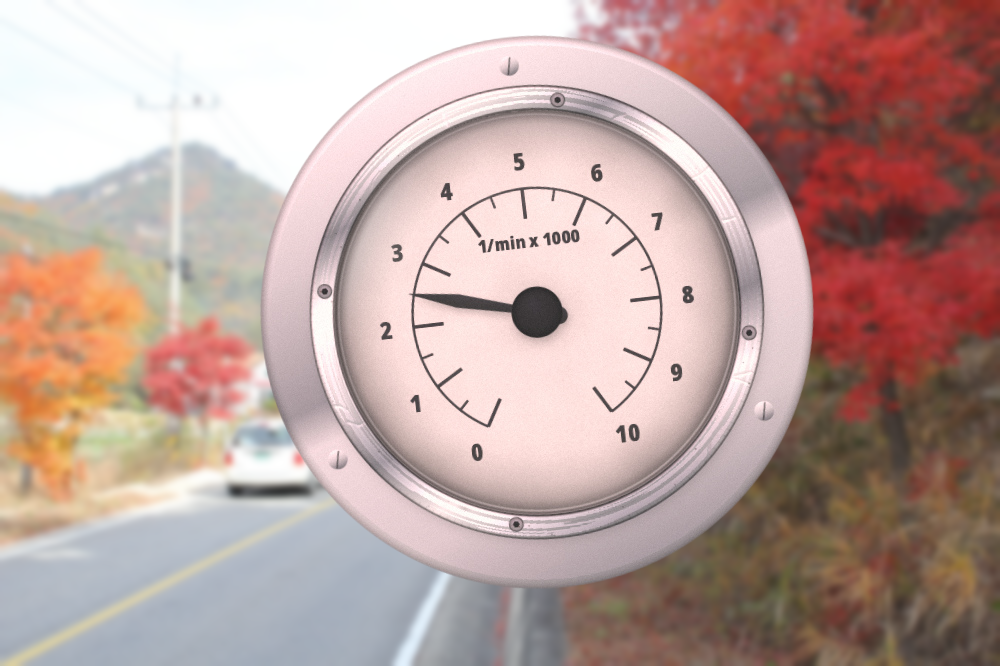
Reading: 2500 rpm
